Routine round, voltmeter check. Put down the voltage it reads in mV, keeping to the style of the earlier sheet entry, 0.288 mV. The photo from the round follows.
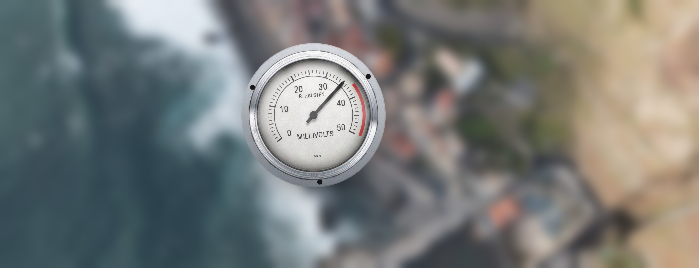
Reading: 35 mV
